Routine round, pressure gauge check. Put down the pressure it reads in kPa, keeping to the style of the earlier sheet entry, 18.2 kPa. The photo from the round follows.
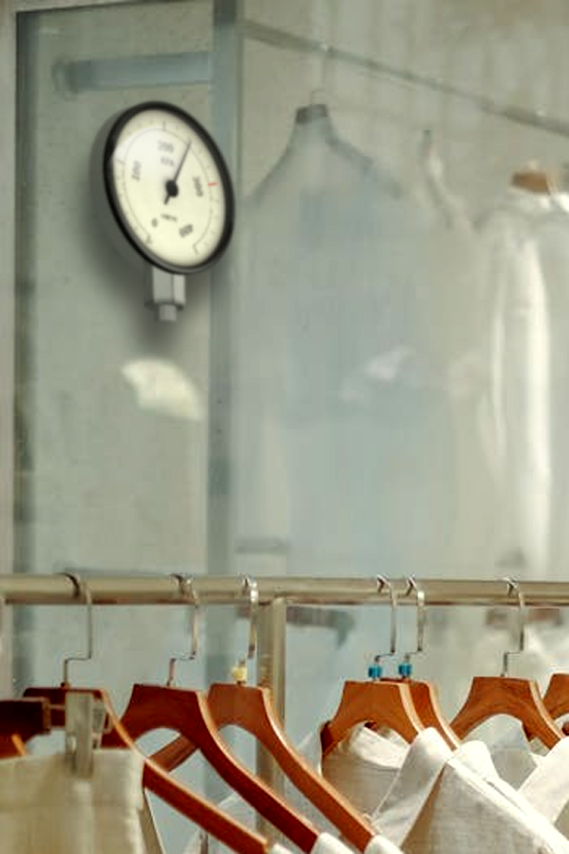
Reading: 240 kPa
